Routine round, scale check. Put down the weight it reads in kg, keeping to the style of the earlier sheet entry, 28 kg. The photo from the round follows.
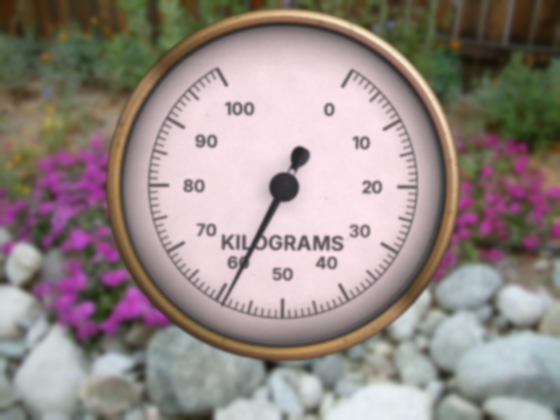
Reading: 59 kg
